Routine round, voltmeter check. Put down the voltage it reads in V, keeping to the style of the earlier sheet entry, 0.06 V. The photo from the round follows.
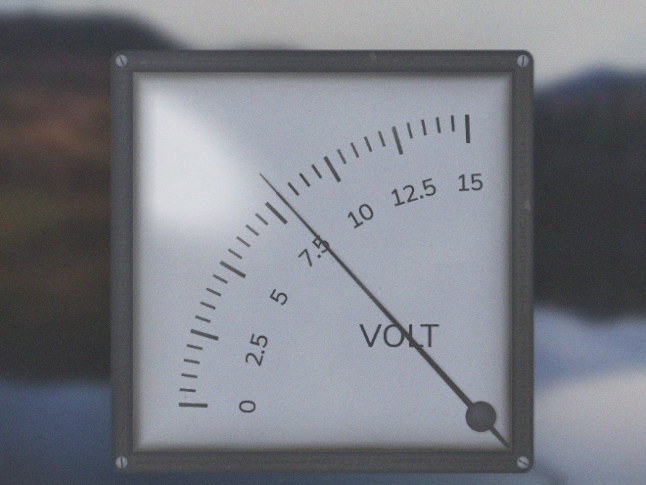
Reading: 8 V
